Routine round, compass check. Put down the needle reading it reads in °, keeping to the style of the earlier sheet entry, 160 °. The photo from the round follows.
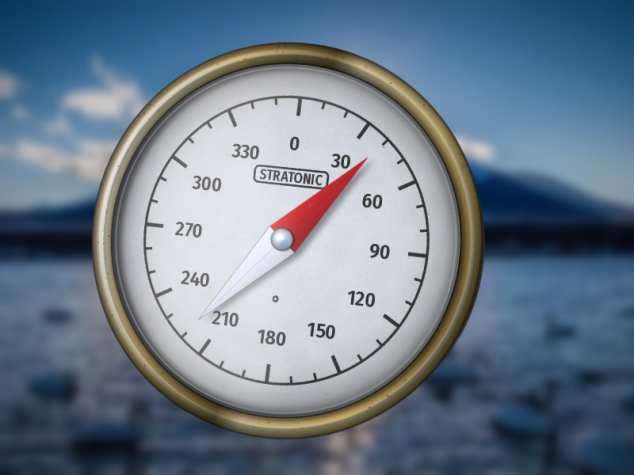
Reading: 40 °
